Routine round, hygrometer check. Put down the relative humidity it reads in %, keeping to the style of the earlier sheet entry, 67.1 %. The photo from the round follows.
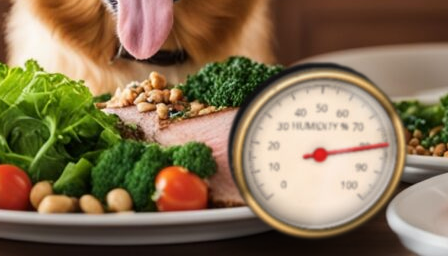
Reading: 80 %
